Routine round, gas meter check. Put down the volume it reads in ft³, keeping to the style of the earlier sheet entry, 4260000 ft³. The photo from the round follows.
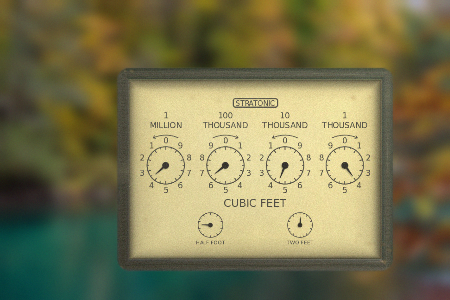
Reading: 364400 ft³
